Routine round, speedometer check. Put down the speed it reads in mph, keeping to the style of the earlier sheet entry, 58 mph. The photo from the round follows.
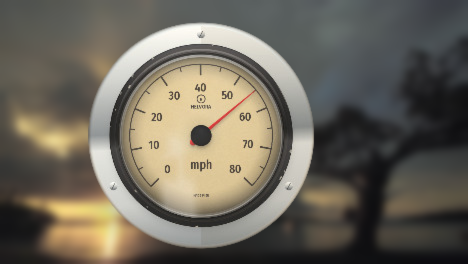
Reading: 55 mph
